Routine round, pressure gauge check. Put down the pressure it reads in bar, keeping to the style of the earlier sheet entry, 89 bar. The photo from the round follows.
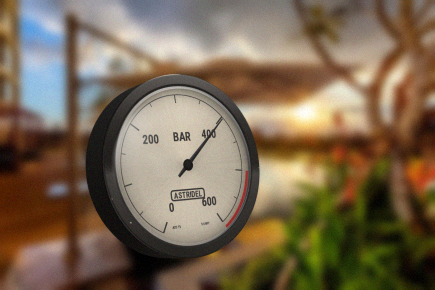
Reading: 400 bar
